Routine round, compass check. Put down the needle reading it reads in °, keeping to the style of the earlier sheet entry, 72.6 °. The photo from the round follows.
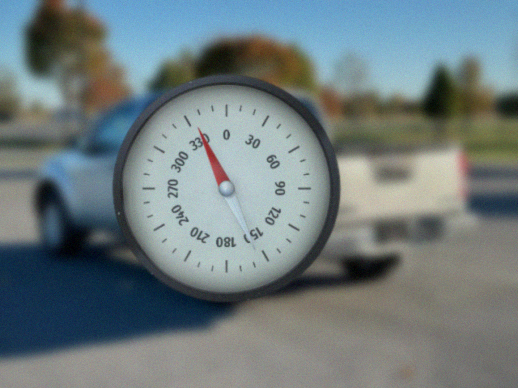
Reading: 335 °
